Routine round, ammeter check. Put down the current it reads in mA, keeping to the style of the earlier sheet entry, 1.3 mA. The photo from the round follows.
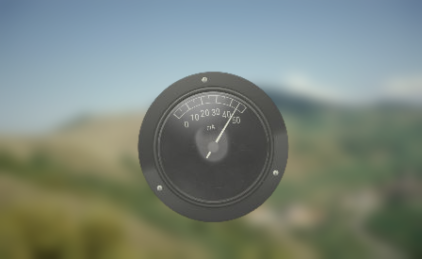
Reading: 45 mA
